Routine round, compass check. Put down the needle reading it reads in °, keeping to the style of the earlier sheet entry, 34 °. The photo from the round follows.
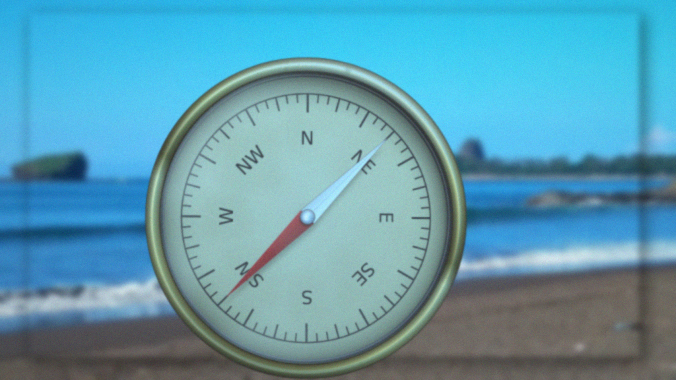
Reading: 225 °
